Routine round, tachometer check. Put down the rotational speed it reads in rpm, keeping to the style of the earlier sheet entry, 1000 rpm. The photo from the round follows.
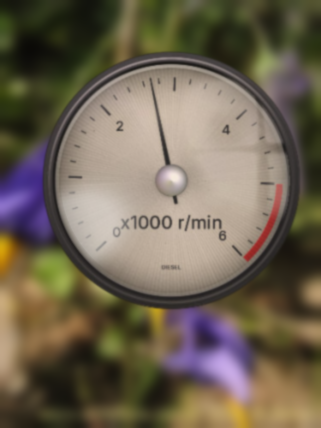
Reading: 2700 rpm
